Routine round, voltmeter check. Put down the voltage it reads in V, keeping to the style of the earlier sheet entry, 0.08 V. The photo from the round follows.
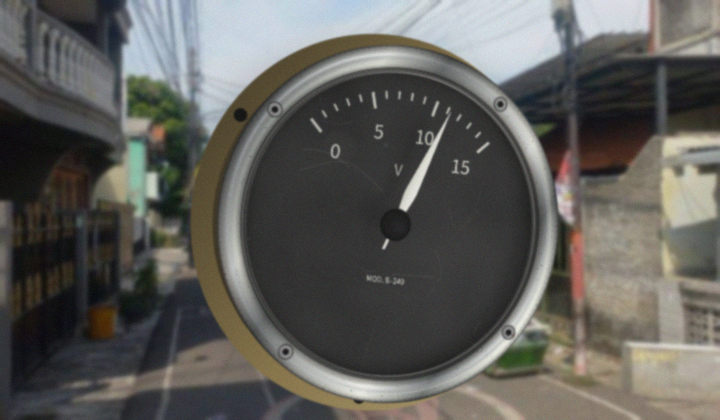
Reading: 11 V
